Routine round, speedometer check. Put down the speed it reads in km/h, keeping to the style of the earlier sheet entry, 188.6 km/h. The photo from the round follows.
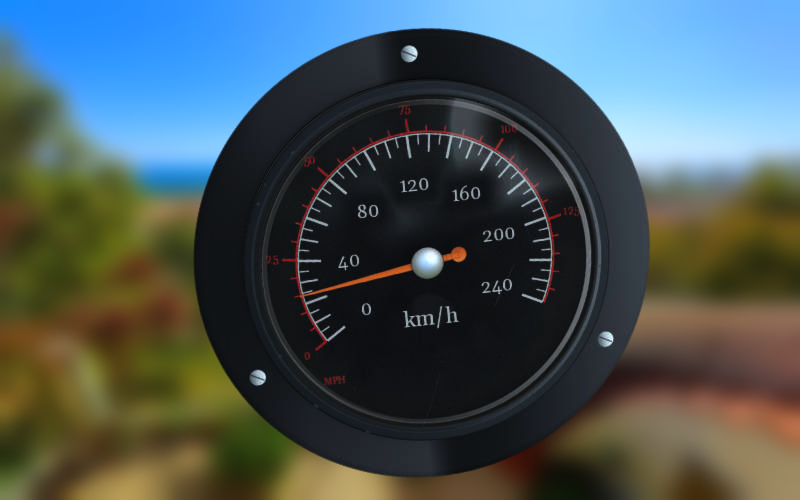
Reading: 25 km/h
